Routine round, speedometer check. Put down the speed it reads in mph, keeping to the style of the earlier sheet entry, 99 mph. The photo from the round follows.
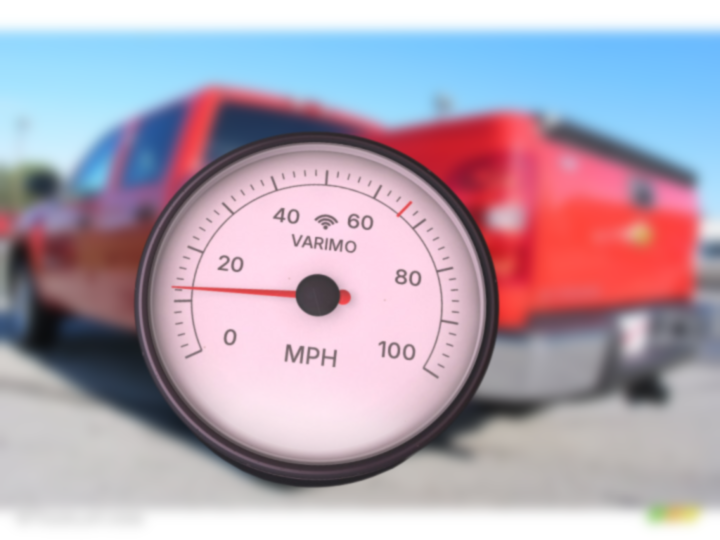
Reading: 12 mph
